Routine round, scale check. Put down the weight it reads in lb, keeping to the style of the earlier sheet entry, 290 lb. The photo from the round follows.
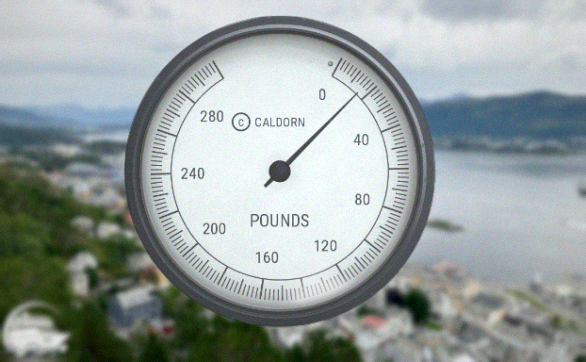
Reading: 16 lb
